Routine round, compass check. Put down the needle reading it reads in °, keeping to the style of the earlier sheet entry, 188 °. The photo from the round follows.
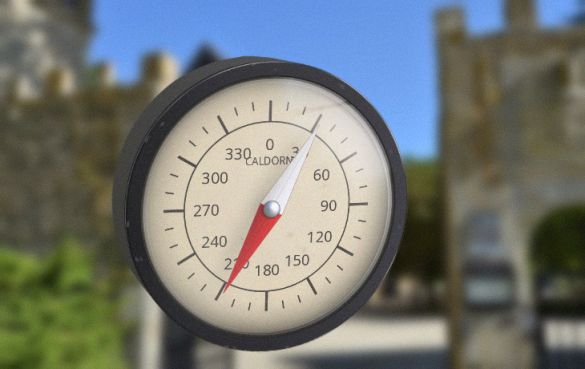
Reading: 210 °
